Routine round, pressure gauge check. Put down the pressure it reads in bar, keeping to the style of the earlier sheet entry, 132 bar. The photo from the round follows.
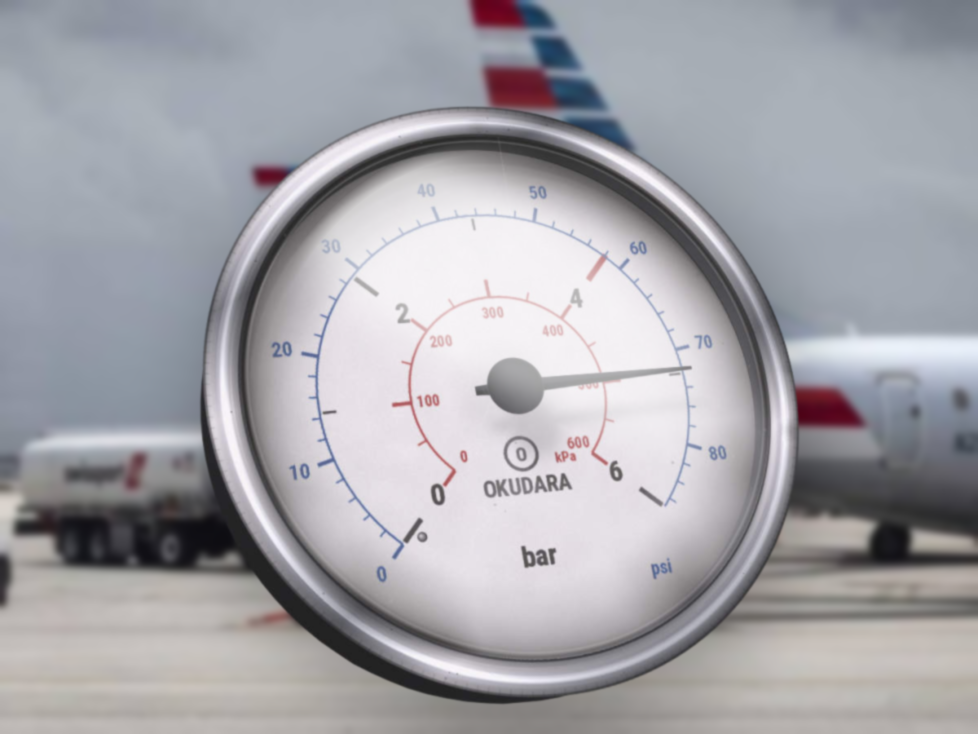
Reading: 5 bar
